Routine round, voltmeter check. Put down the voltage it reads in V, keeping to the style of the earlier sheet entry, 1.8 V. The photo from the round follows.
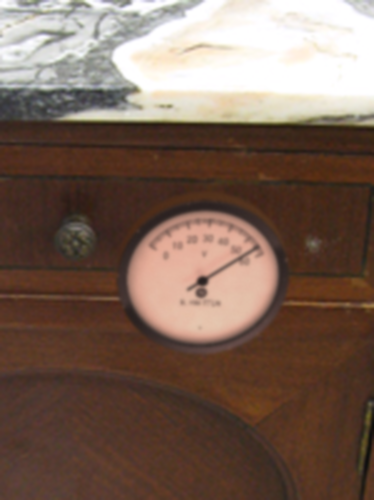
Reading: 55 V
